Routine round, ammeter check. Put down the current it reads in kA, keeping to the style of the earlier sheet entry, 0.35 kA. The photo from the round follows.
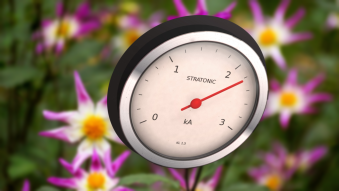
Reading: 2.2 kA
